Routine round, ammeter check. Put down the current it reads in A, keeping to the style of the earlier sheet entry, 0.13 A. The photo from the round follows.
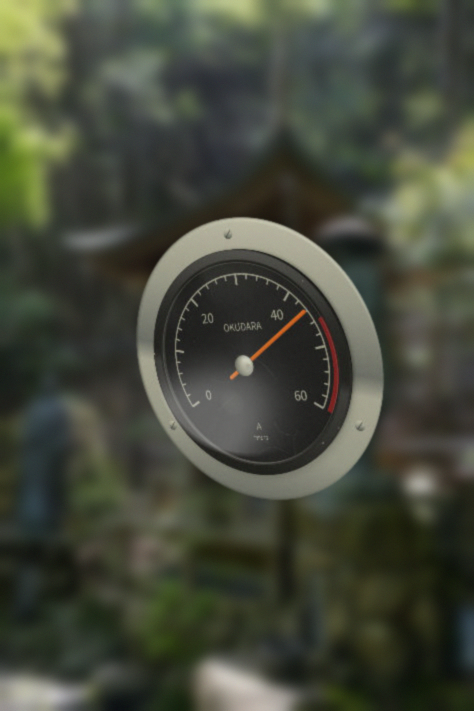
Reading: 44 A
